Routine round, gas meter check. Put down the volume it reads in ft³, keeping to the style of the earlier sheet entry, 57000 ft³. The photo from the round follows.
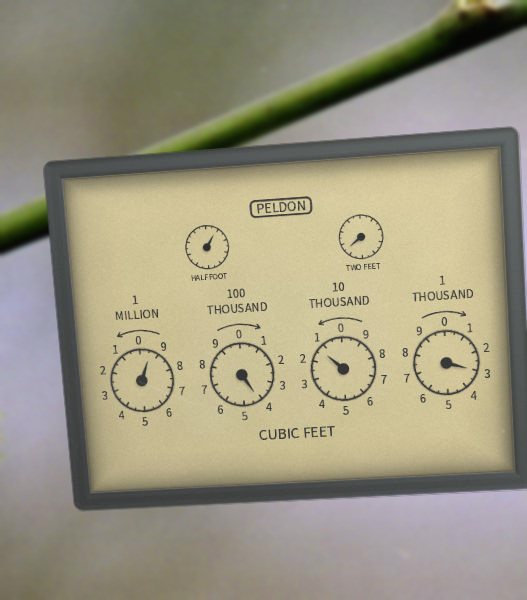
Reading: 941300 ft³
